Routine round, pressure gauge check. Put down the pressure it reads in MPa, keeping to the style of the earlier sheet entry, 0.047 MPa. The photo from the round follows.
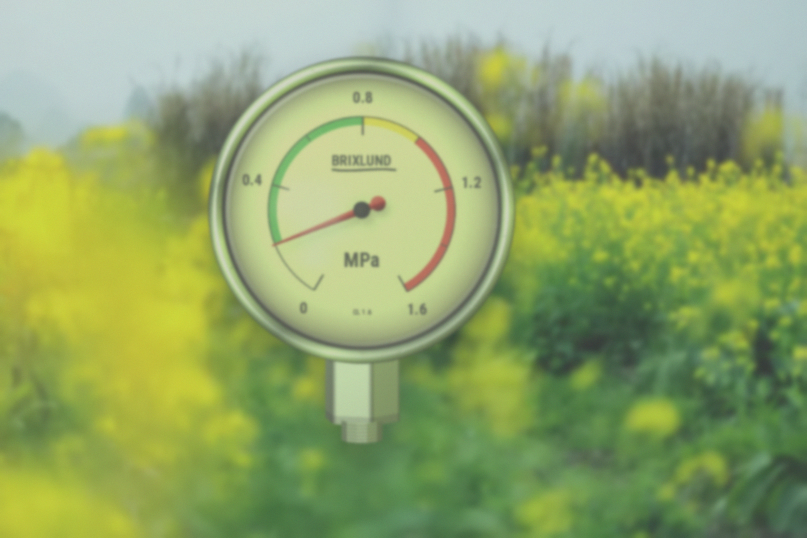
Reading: 0.2 MPa
